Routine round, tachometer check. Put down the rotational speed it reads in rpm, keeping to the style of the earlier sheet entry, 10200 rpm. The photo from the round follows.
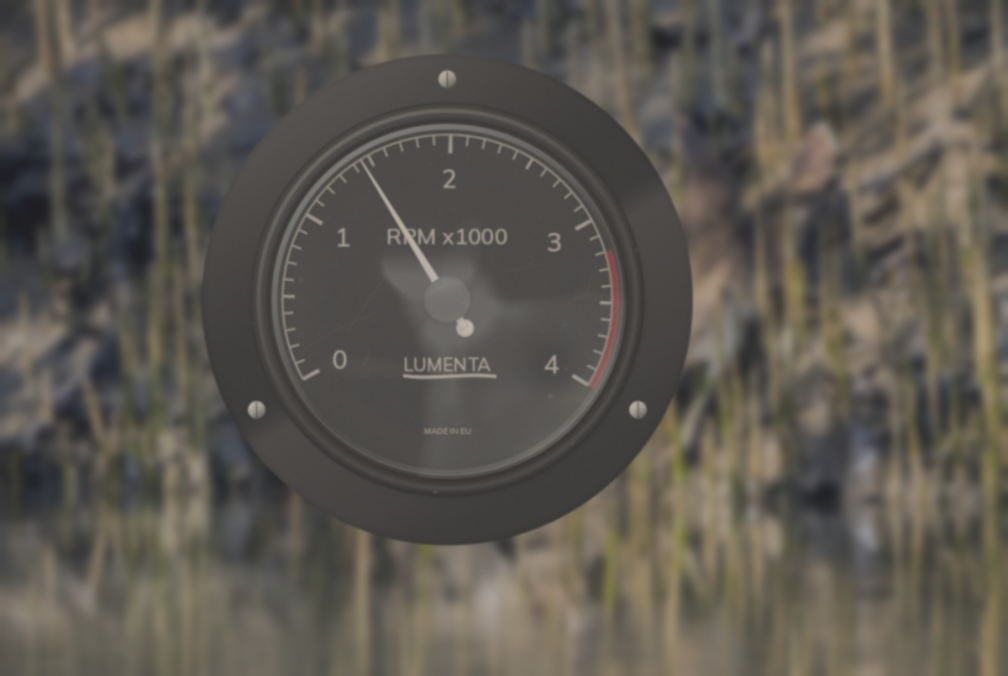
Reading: 1450 rpm
